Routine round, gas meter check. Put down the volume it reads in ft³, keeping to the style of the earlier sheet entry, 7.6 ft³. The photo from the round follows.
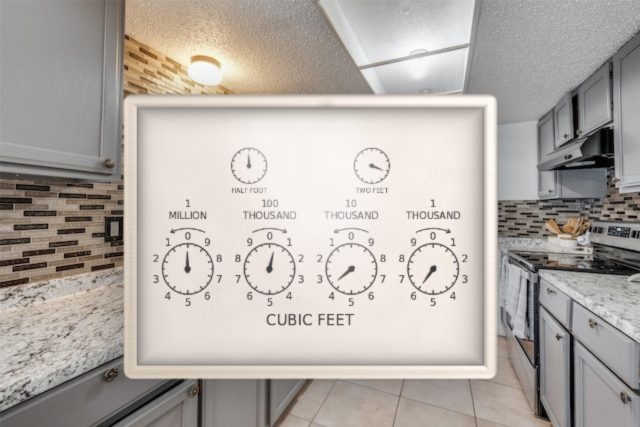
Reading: 3600 ft³
